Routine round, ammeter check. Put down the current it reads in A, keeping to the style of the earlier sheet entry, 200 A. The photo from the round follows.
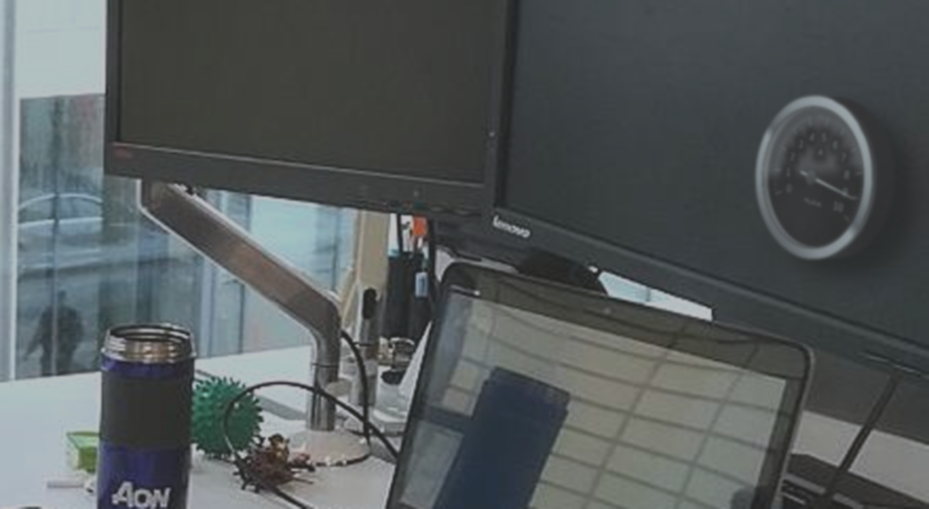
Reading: 9 A
